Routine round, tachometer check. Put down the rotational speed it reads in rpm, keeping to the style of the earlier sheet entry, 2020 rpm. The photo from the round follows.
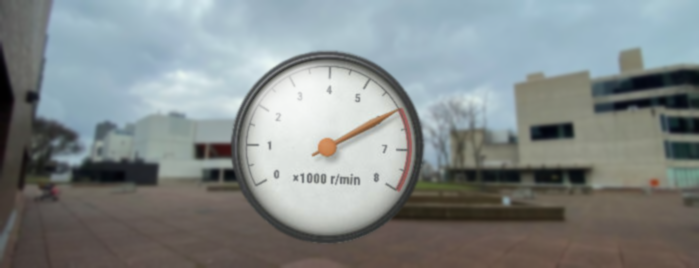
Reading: 6000 rpm
